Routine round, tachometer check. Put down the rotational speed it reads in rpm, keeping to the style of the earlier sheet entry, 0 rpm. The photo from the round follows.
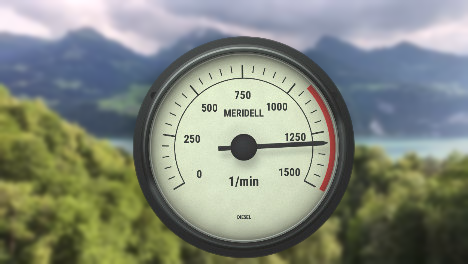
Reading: 1300 rpm
